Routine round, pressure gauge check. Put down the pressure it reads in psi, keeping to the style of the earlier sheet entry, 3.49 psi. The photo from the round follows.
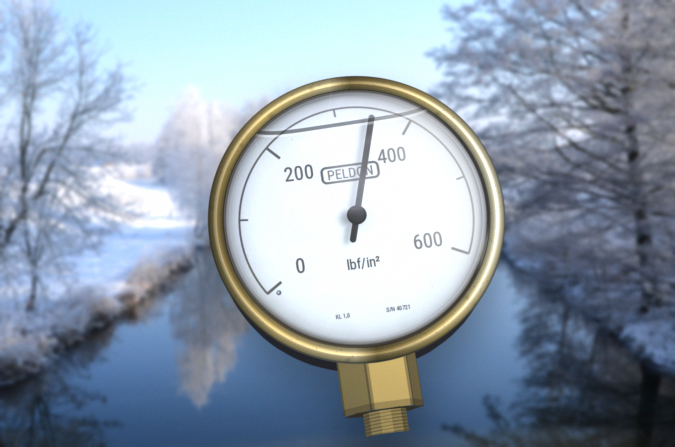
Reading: 350 psi
